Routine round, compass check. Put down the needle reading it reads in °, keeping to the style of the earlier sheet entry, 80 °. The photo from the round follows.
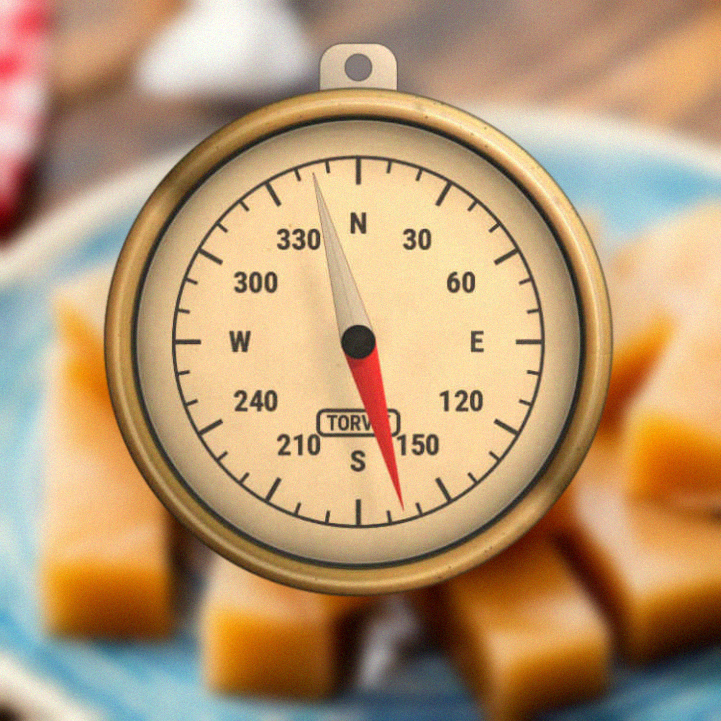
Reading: 165 °
